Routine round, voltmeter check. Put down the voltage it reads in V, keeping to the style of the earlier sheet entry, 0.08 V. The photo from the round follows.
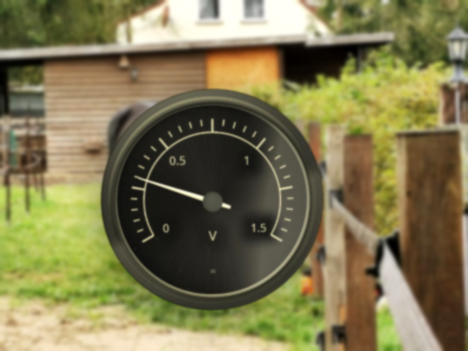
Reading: 0.3 V
